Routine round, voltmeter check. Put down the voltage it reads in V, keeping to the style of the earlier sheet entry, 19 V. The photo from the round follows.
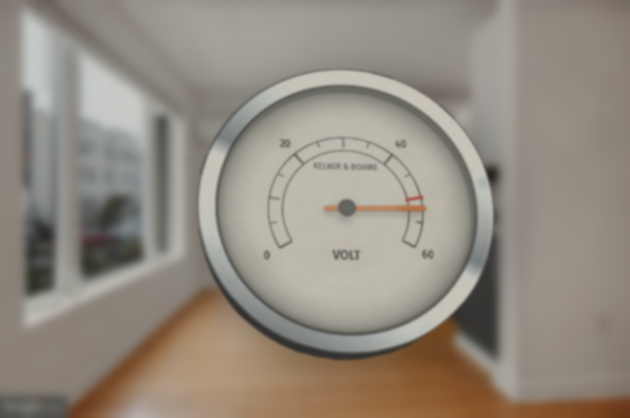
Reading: 52.5 V
